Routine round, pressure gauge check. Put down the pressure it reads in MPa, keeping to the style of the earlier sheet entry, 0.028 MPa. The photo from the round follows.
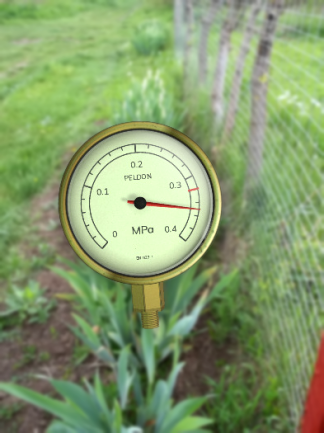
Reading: 0.35 MPa
